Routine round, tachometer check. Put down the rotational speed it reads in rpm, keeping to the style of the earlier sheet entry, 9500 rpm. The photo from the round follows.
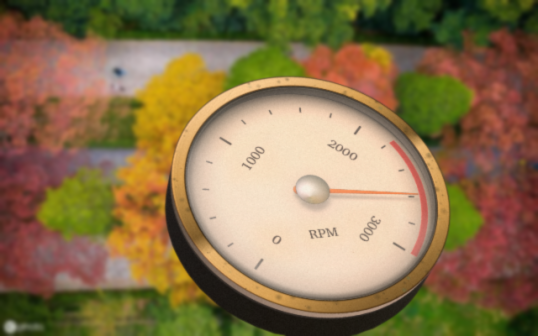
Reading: 2600 rpm
